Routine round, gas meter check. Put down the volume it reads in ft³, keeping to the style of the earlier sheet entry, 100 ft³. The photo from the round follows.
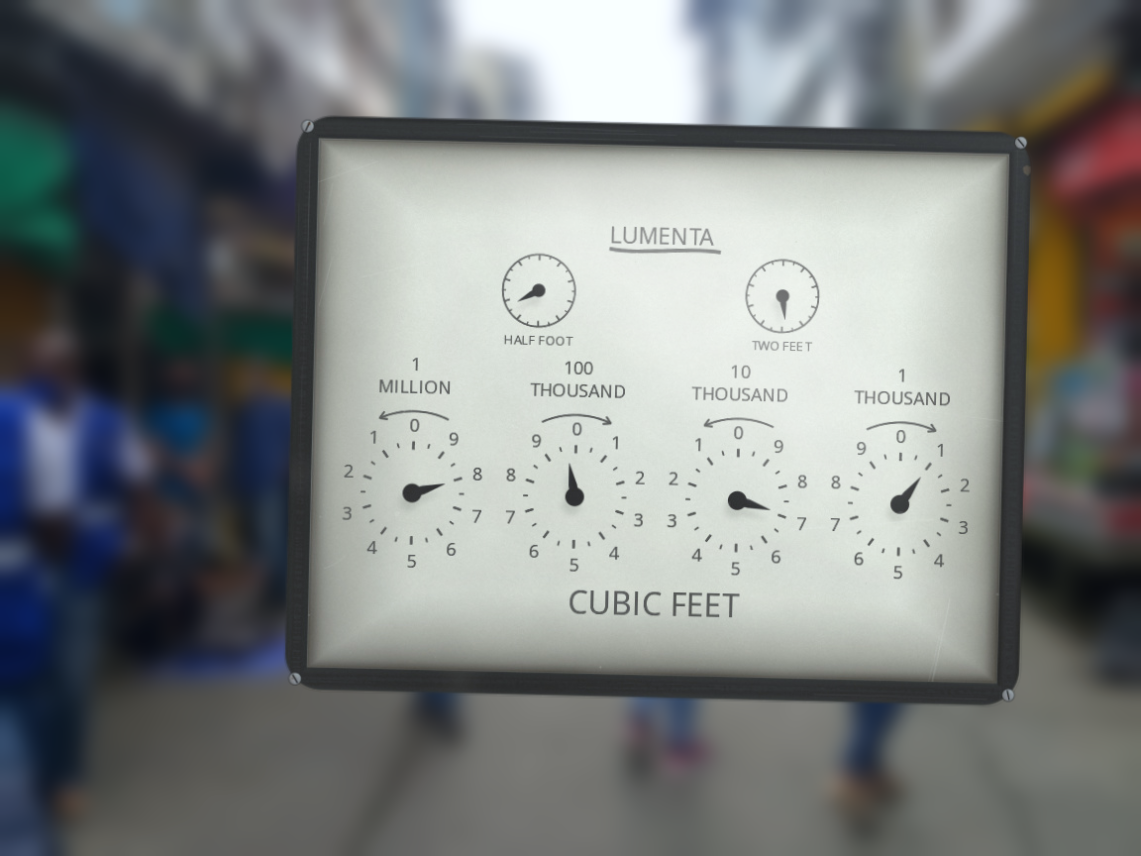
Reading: 797100 ft³
